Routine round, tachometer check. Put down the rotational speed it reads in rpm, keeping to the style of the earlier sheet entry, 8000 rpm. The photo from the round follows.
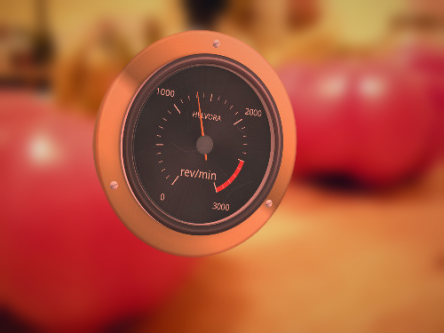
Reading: 1300 rpm
